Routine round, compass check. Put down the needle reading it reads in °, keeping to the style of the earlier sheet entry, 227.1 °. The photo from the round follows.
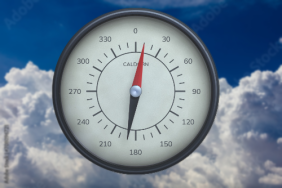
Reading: 10 °
